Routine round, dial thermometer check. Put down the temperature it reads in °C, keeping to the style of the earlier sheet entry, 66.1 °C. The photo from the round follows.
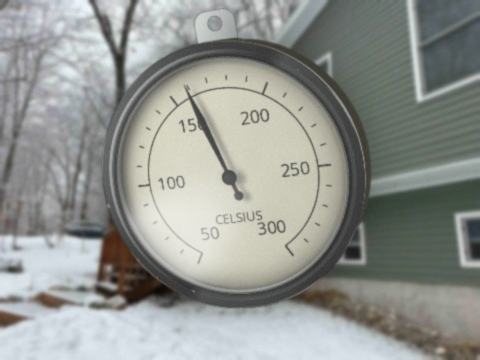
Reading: 160 °C
